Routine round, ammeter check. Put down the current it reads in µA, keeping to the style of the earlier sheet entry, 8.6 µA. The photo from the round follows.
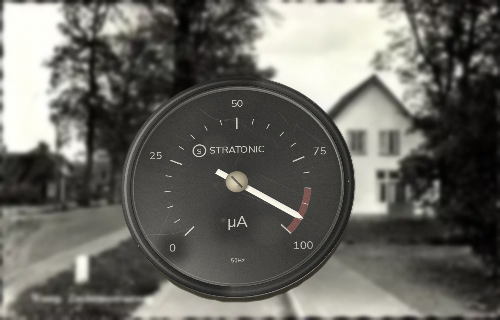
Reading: 95 µA
